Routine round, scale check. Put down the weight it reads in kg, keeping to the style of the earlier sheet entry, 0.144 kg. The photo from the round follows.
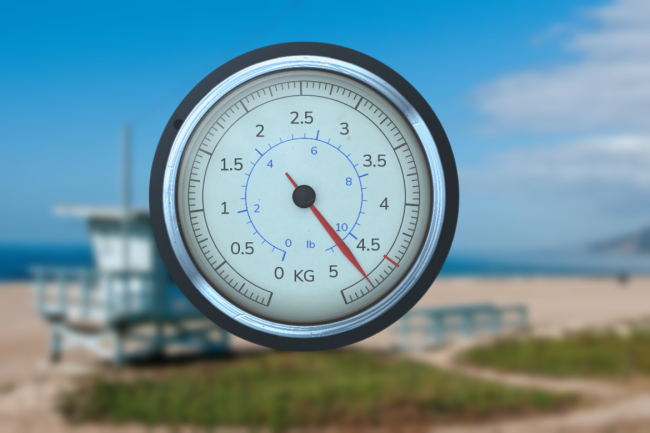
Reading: 4.75 kg
